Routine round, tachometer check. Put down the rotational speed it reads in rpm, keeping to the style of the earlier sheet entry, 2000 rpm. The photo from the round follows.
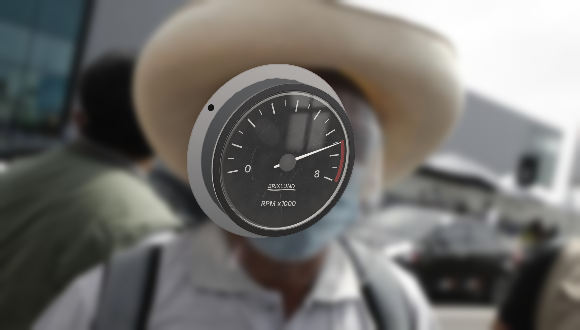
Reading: 6500 rpm
